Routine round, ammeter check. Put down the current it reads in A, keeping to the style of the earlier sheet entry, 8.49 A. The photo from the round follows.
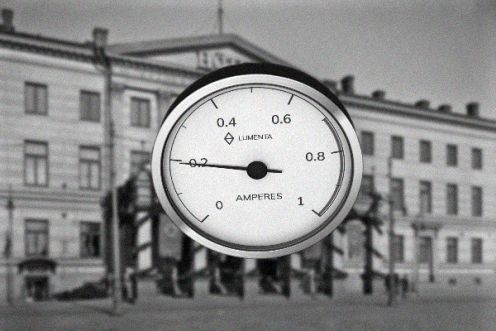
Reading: 0.2 A
